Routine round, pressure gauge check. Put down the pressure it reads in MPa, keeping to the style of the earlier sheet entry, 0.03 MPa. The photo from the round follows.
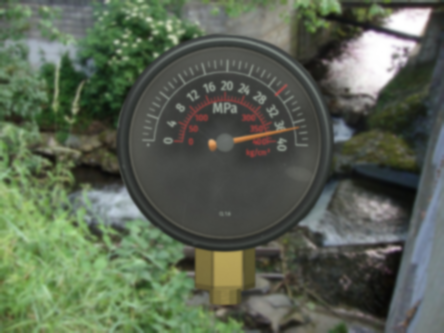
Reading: 37 MPa
